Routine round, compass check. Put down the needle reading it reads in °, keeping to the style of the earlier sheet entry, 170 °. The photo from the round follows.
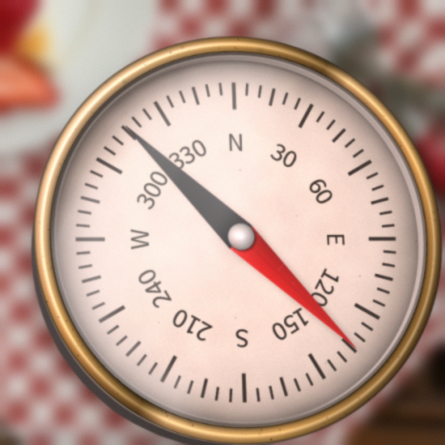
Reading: 135 °
